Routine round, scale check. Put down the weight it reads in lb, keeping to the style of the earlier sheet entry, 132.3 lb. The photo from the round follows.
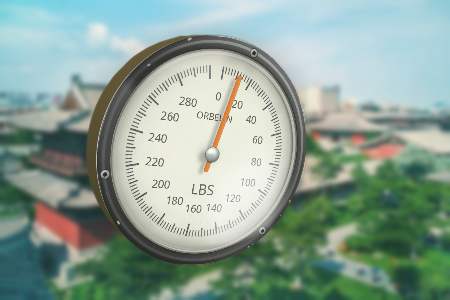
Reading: 10 lb
